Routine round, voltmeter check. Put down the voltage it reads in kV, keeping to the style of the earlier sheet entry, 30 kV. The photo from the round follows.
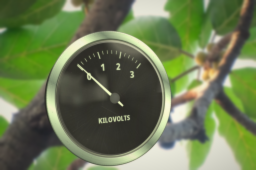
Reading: 0 kV
